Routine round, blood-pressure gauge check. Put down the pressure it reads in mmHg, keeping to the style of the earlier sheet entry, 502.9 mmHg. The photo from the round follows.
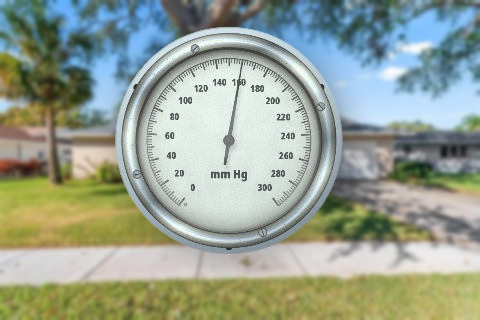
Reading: 160 mmHg
